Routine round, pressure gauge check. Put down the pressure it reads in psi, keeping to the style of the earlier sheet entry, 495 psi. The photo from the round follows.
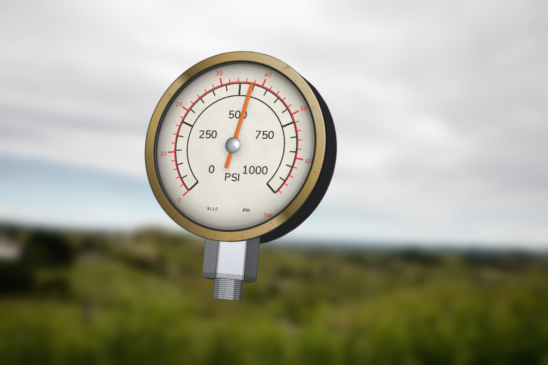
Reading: 550 psi
